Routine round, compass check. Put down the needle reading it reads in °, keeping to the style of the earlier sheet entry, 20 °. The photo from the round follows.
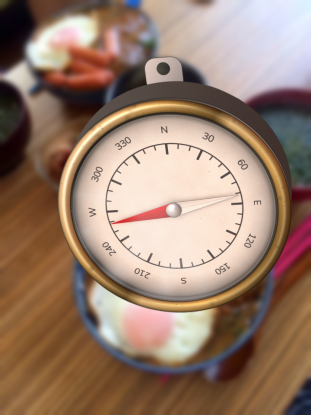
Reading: 260 °
